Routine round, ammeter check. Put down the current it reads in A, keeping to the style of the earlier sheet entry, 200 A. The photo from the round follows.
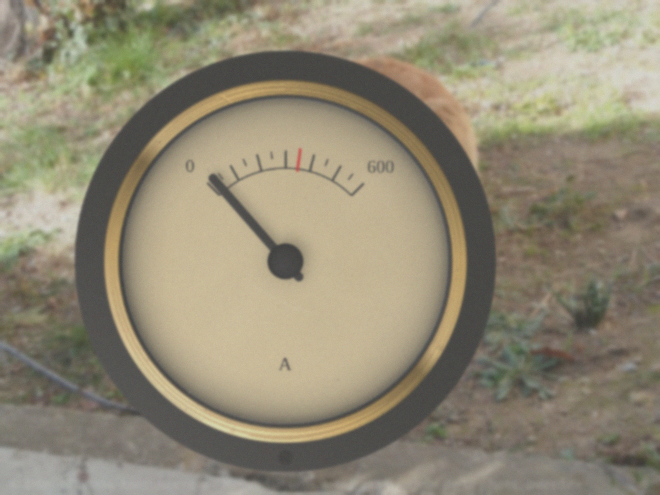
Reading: 25 A
